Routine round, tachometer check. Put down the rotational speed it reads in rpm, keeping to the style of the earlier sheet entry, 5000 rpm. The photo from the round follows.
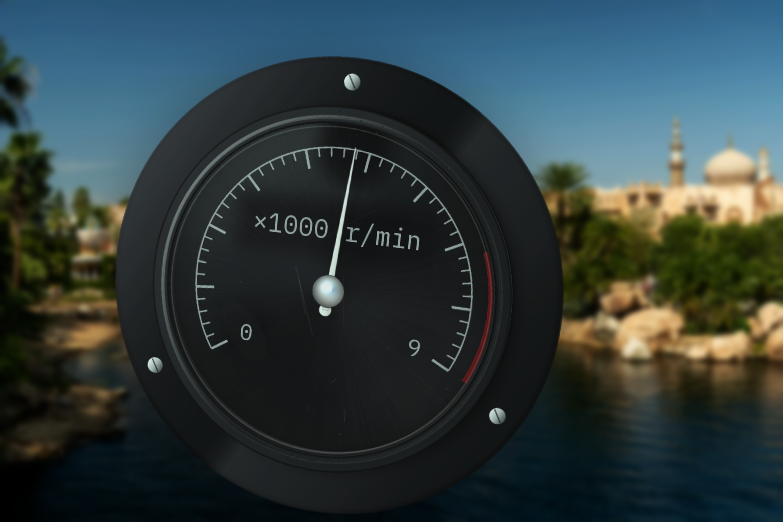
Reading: 4800 rpm
